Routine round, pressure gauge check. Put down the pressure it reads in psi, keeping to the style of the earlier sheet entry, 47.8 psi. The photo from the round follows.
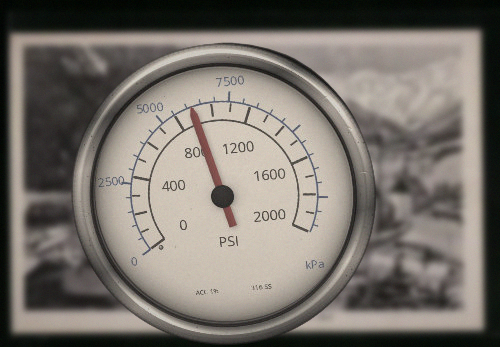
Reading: 900 psi
